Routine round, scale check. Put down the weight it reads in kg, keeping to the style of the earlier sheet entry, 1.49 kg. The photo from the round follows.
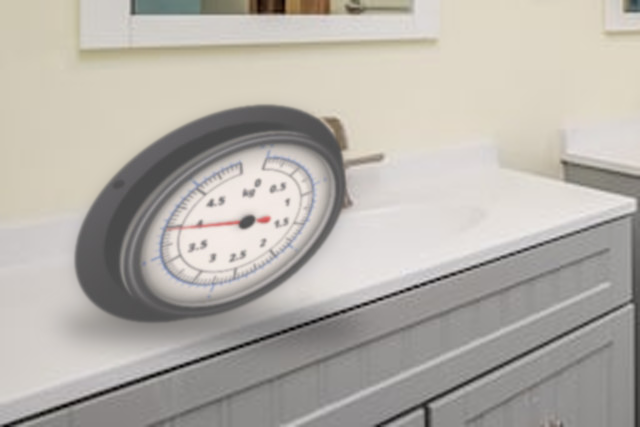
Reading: 4 kg
